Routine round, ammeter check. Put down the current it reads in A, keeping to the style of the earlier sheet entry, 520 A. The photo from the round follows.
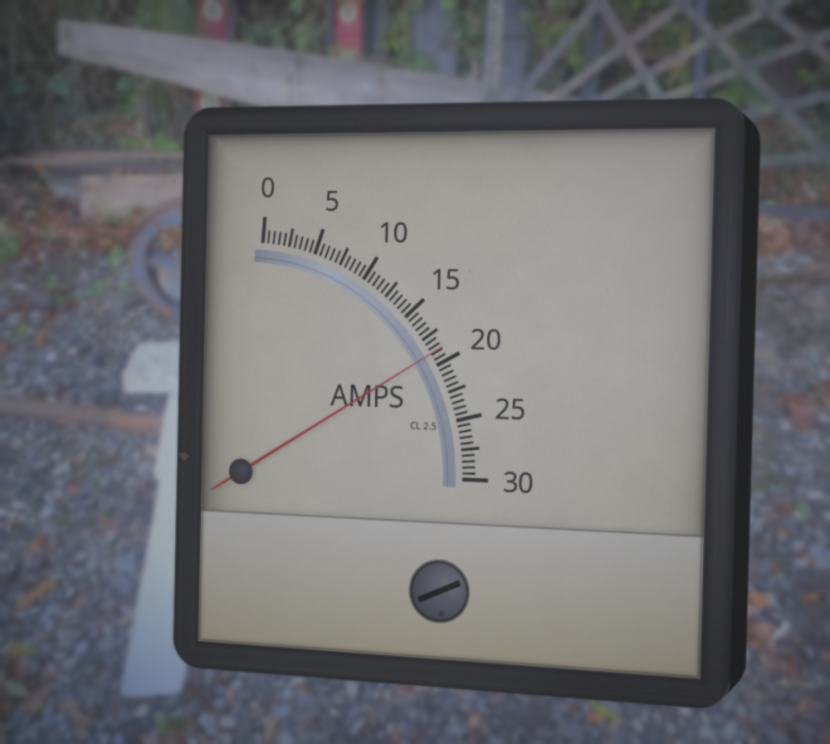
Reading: 19 A
